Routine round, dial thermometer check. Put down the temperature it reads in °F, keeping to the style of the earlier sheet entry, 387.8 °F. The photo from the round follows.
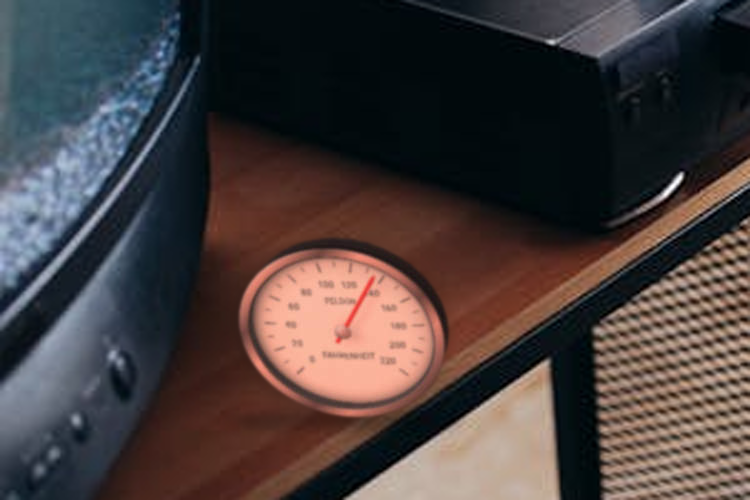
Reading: 135 °F
